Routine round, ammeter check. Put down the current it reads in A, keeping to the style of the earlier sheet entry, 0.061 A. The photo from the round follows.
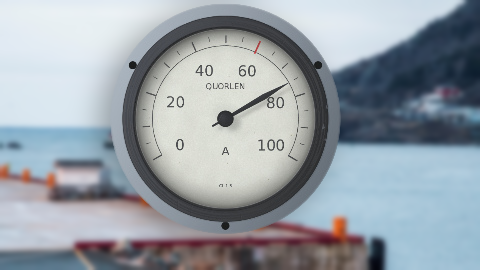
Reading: 75 A
